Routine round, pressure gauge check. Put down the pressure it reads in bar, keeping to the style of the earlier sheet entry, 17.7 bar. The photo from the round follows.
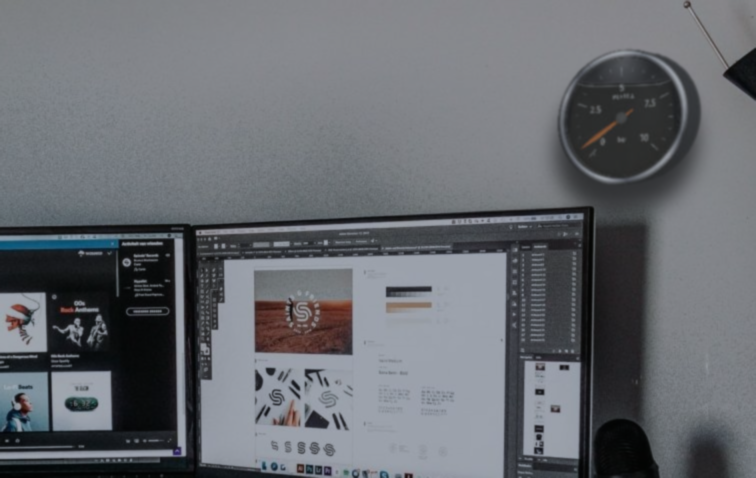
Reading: 0.5 bar
